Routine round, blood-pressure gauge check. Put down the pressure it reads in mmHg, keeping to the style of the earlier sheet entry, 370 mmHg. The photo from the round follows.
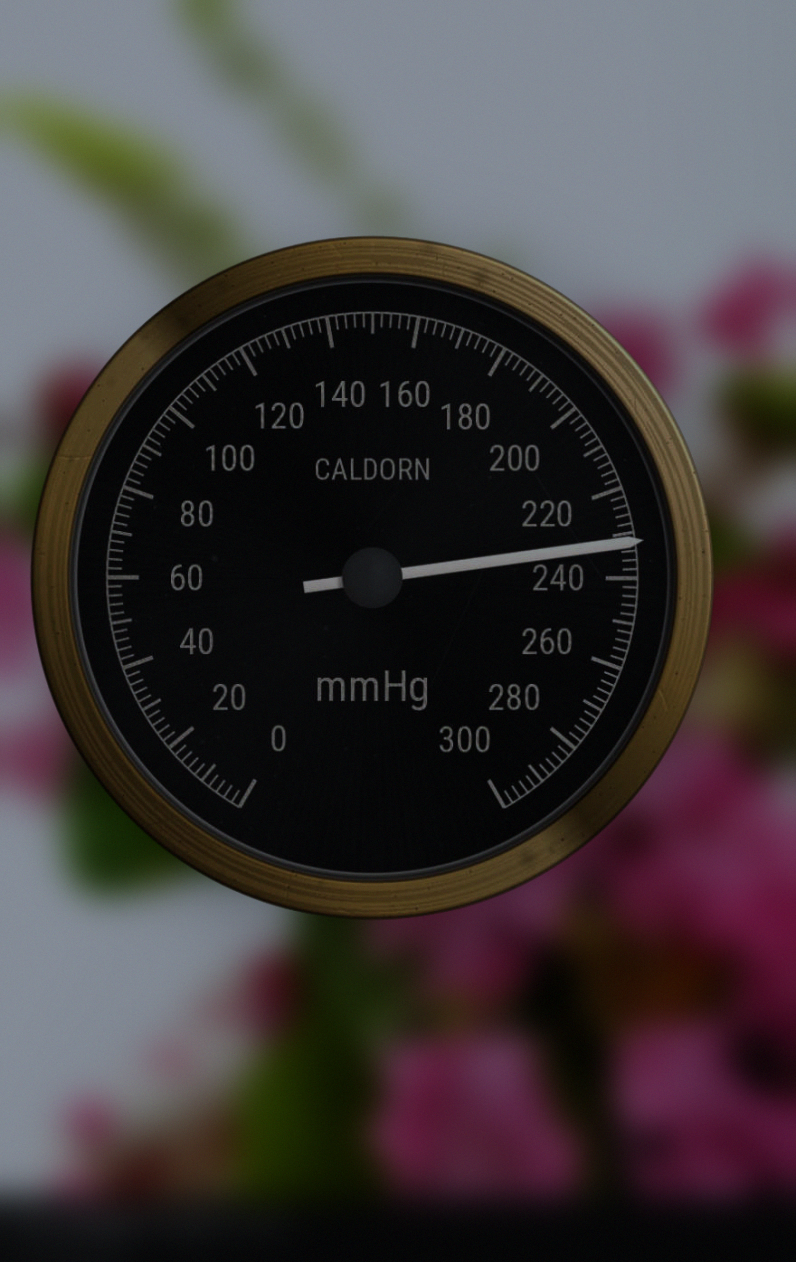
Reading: 232 mmHg
